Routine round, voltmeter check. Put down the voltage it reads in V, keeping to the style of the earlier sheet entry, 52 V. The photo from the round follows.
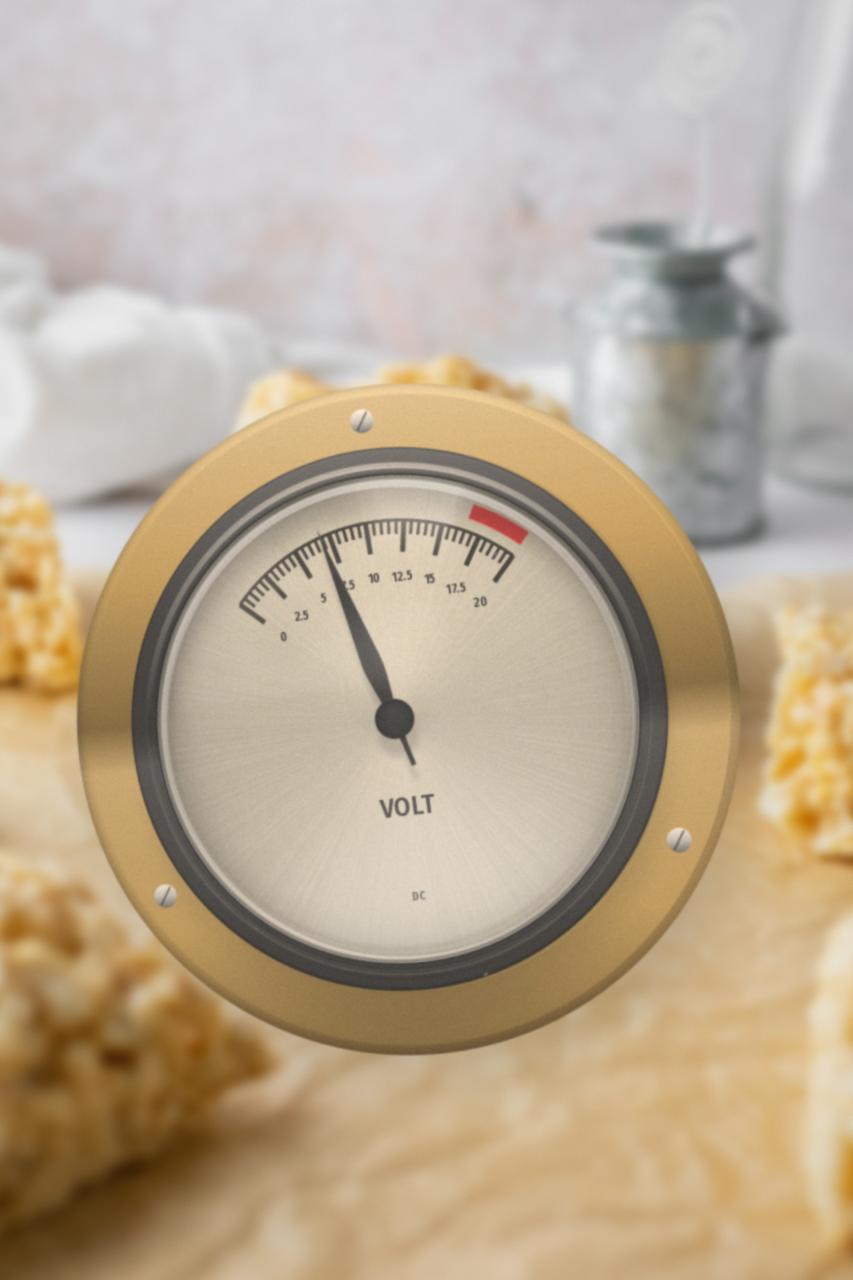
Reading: 7 V
